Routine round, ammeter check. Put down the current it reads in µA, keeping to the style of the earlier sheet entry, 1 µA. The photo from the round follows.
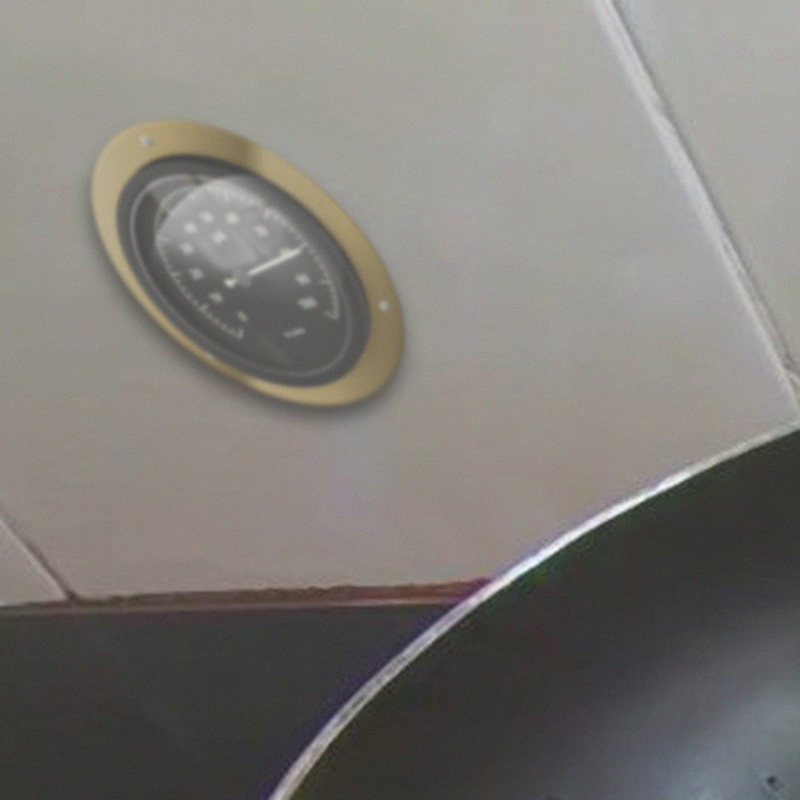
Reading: 80 µA
